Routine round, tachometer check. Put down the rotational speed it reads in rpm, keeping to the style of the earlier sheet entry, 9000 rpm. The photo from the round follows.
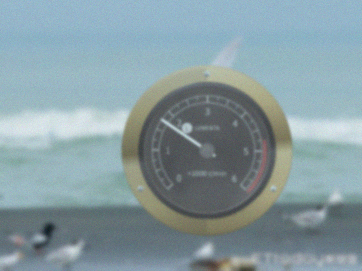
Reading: 1750 rpm
